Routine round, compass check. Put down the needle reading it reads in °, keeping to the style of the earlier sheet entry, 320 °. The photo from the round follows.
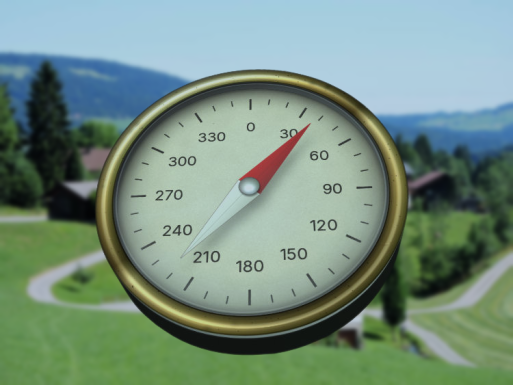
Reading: 40 °
